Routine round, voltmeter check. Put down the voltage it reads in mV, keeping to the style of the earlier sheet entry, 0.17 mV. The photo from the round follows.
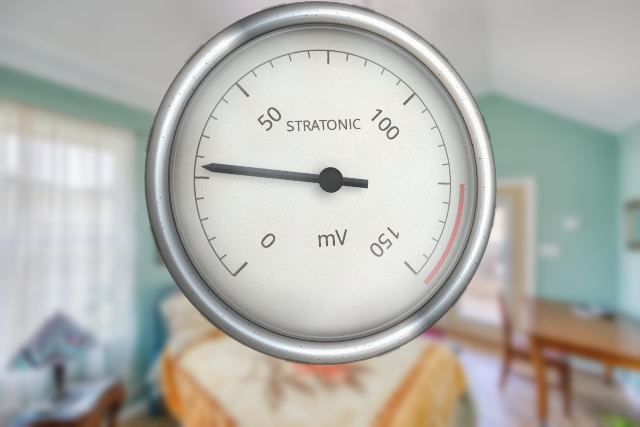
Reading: 27.5 mV
